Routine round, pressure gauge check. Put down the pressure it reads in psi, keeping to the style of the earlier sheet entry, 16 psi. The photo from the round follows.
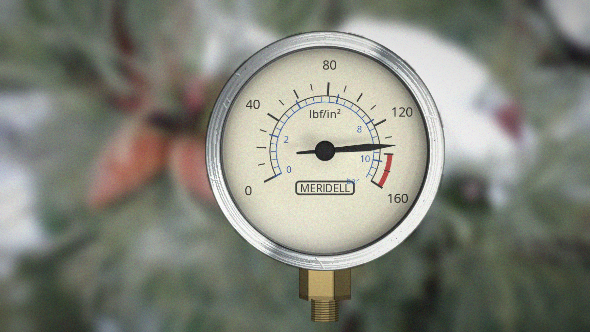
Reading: 135 psi
